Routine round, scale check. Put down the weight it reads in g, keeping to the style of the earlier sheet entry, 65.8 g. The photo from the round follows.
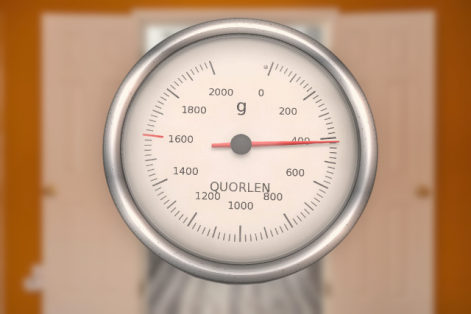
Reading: 420 g
